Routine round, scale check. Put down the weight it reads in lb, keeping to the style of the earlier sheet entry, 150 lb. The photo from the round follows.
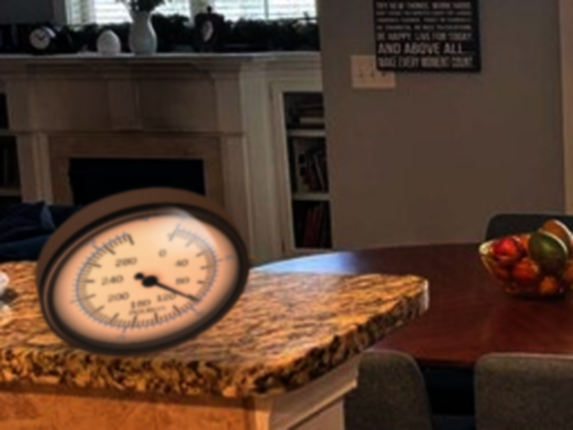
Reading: 100 lb
